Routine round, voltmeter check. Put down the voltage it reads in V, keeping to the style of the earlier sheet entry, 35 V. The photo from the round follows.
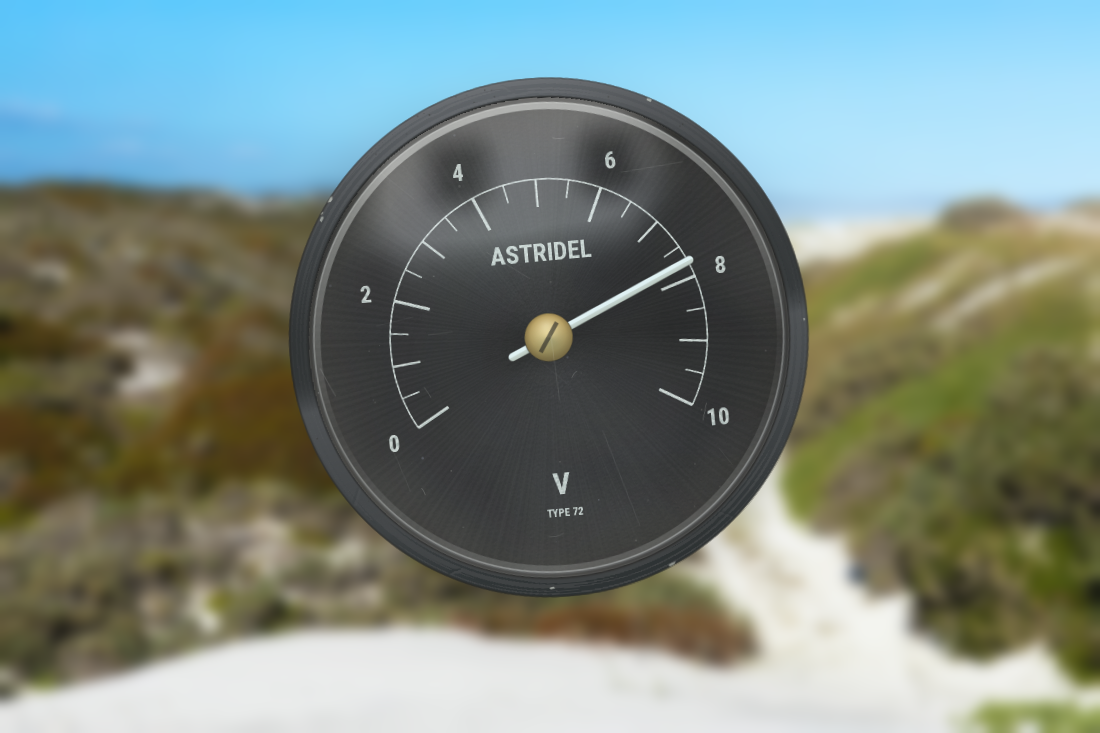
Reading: 7.75 V
